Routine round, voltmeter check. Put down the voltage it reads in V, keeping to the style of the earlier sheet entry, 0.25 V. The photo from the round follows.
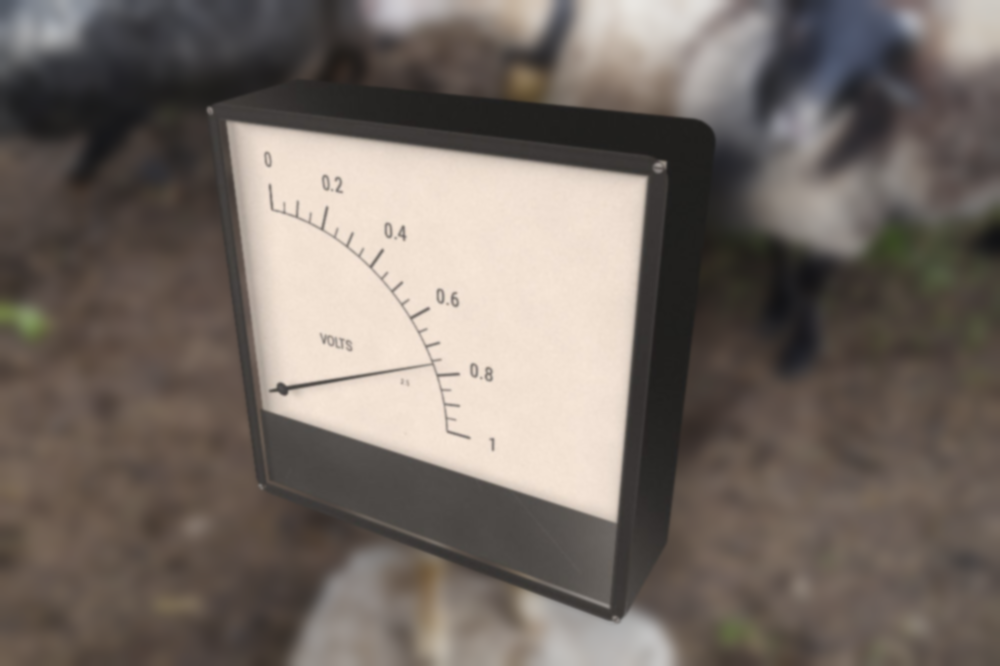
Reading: 0.75 V
